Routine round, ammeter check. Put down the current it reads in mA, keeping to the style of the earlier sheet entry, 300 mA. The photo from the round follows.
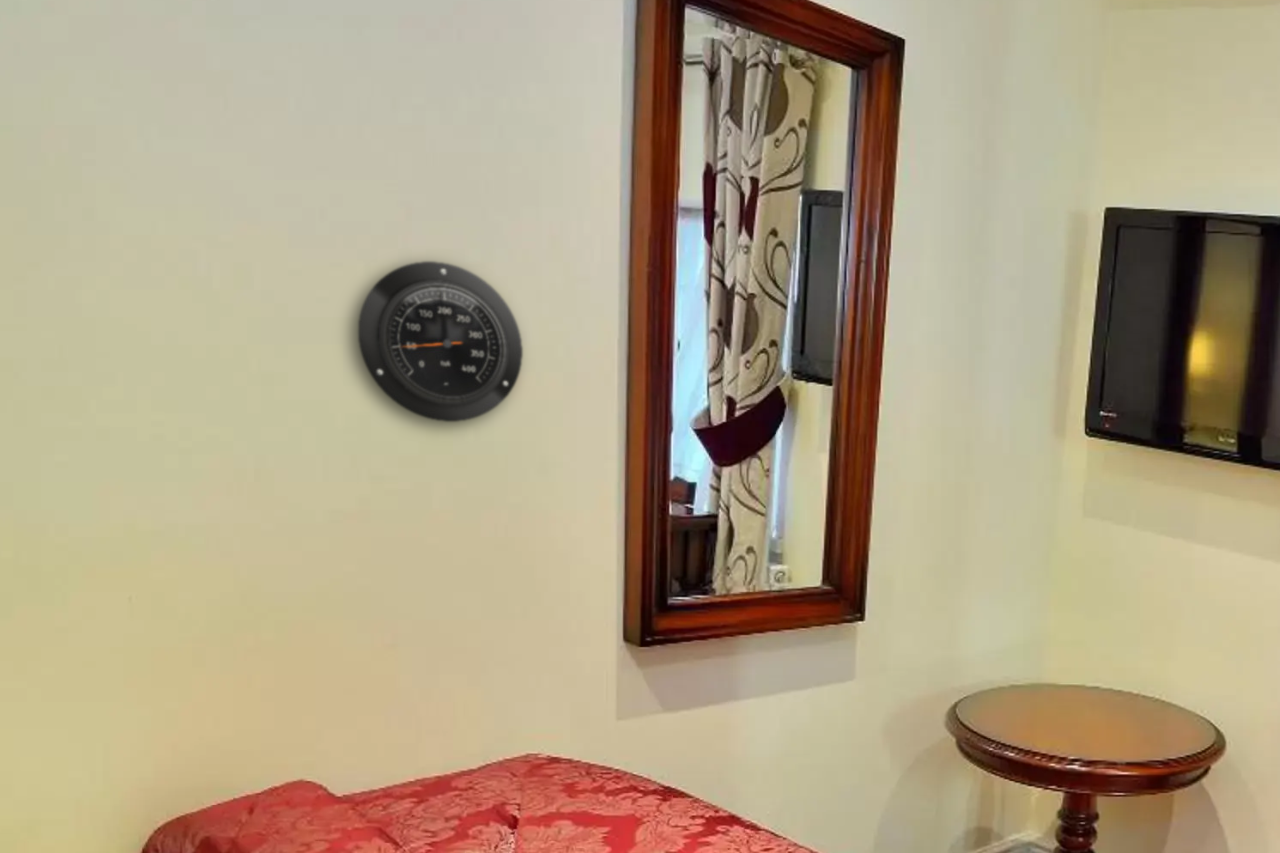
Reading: 50 mA
